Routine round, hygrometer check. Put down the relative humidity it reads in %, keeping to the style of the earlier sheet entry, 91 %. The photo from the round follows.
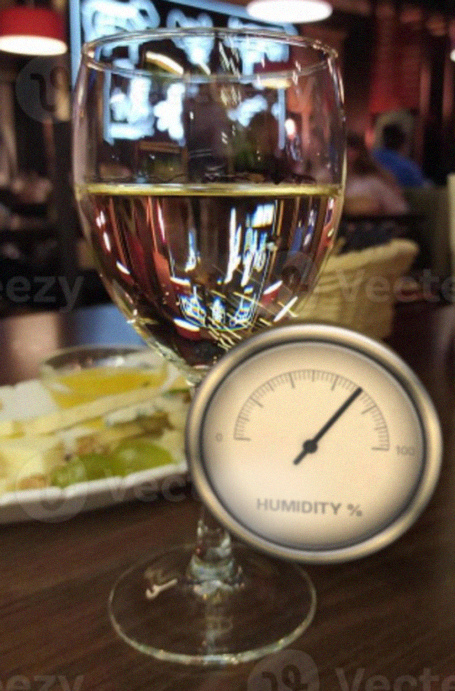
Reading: 70 %
